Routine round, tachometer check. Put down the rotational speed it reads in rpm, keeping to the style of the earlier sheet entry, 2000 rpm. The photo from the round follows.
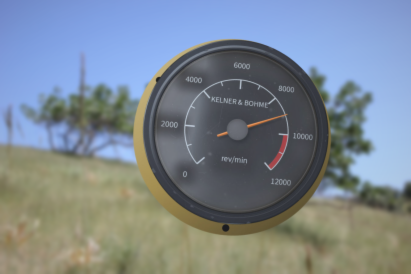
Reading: 9000 rpm
